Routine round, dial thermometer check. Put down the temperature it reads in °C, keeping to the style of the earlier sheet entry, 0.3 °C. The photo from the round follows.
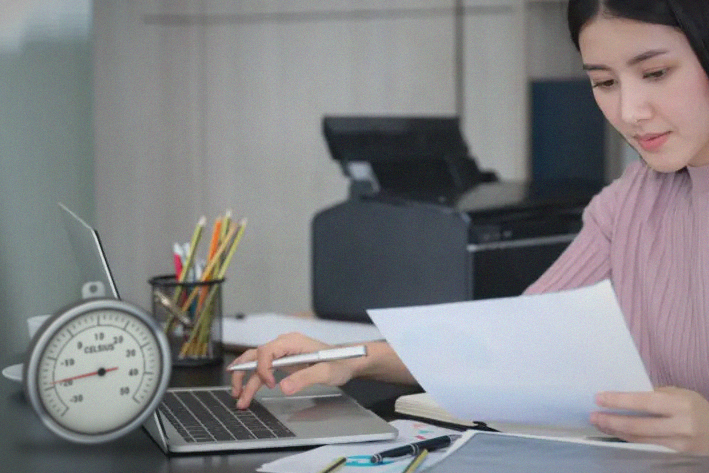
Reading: -18 °C
